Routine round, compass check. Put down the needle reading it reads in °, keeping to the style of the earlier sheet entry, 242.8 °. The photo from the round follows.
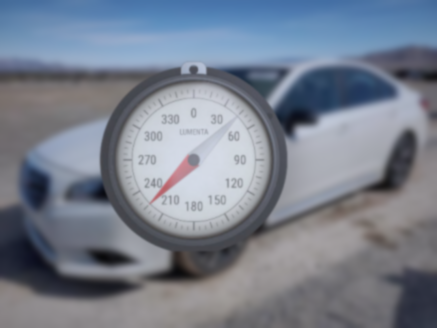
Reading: 225 °
